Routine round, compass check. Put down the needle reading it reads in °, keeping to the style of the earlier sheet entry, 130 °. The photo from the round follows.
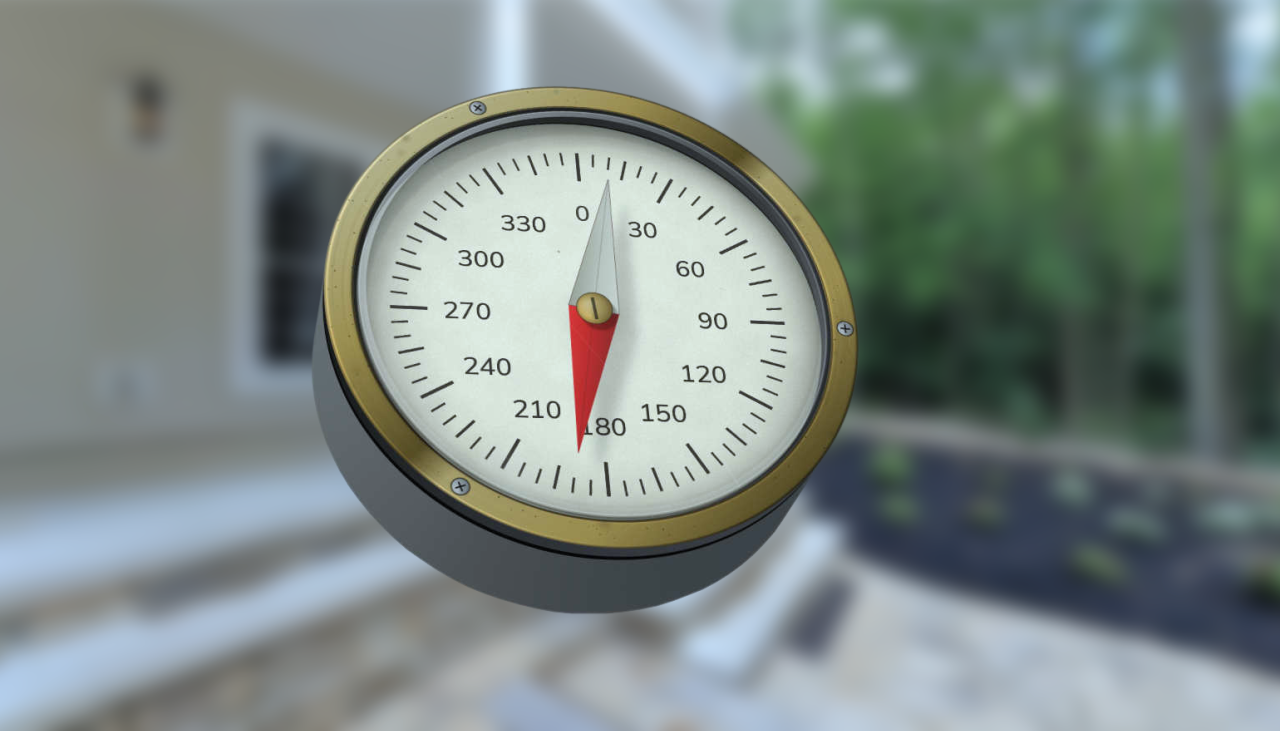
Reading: 190 °
